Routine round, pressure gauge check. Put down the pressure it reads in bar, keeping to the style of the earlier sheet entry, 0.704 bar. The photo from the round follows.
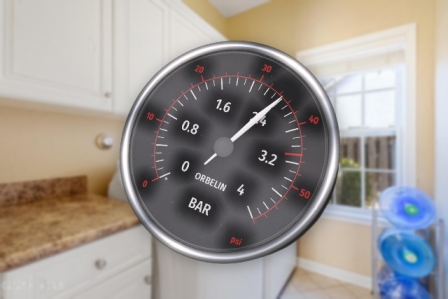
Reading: 2.4 bar
